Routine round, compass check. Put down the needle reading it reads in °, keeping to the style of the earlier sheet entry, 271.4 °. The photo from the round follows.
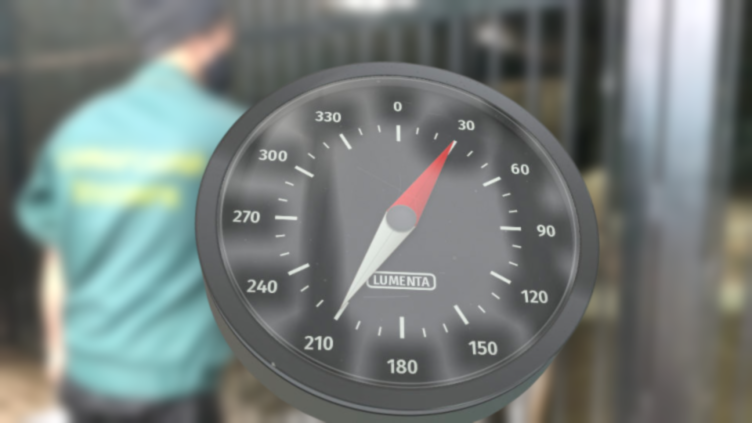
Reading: 30 °
